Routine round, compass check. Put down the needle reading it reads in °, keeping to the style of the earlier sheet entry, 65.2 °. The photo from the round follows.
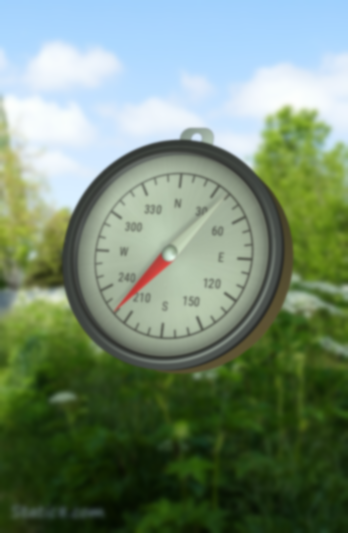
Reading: 220 °
